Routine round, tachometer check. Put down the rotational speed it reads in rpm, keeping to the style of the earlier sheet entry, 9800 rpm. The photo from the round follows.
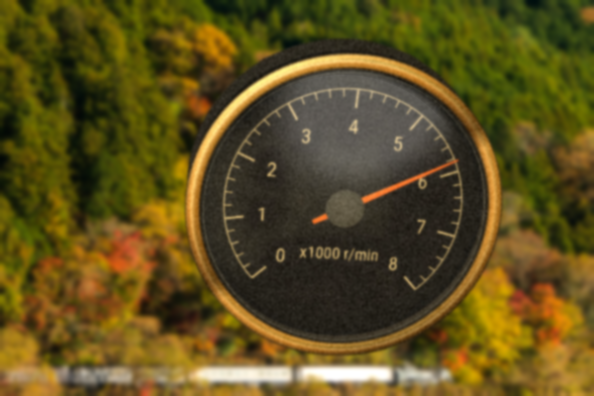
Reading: 5800 rpm
